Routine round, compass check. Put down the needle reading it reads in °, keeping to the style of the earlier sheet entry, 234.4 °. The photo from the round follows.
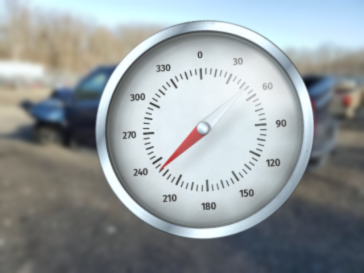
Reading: 230 °
